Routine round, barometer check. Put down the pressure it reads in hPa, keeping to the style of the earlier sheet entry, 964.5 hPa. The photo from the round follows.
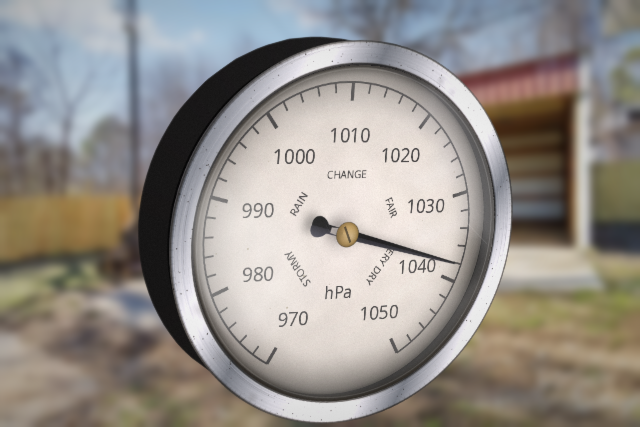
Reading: 1038 hPa
